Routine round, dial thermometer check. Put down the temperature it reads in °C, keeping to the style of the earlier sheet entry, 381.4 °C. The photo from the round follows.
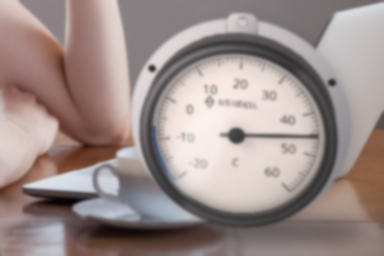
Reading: 45 °C
